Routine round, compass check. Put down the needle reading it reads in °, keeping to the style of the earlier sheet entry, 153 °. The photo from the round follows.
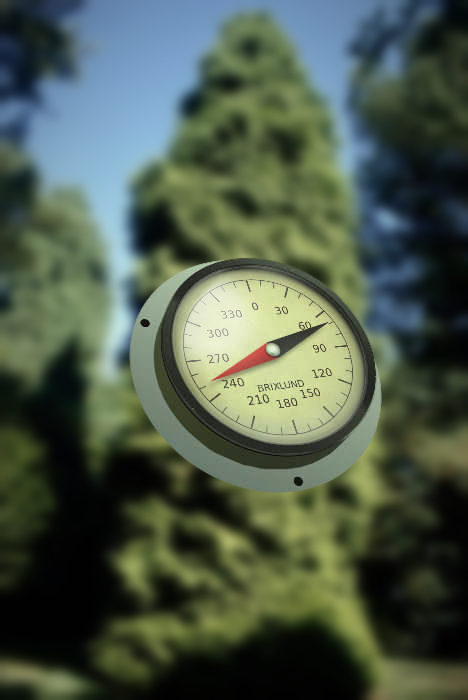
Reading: 250 °
